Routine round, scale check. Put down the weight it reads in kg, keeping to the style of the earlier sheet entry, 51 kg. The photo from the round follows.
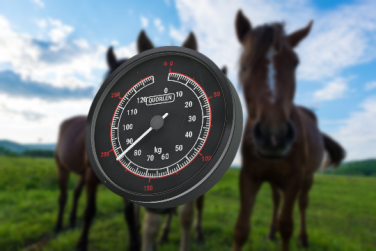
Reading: 85 kg
